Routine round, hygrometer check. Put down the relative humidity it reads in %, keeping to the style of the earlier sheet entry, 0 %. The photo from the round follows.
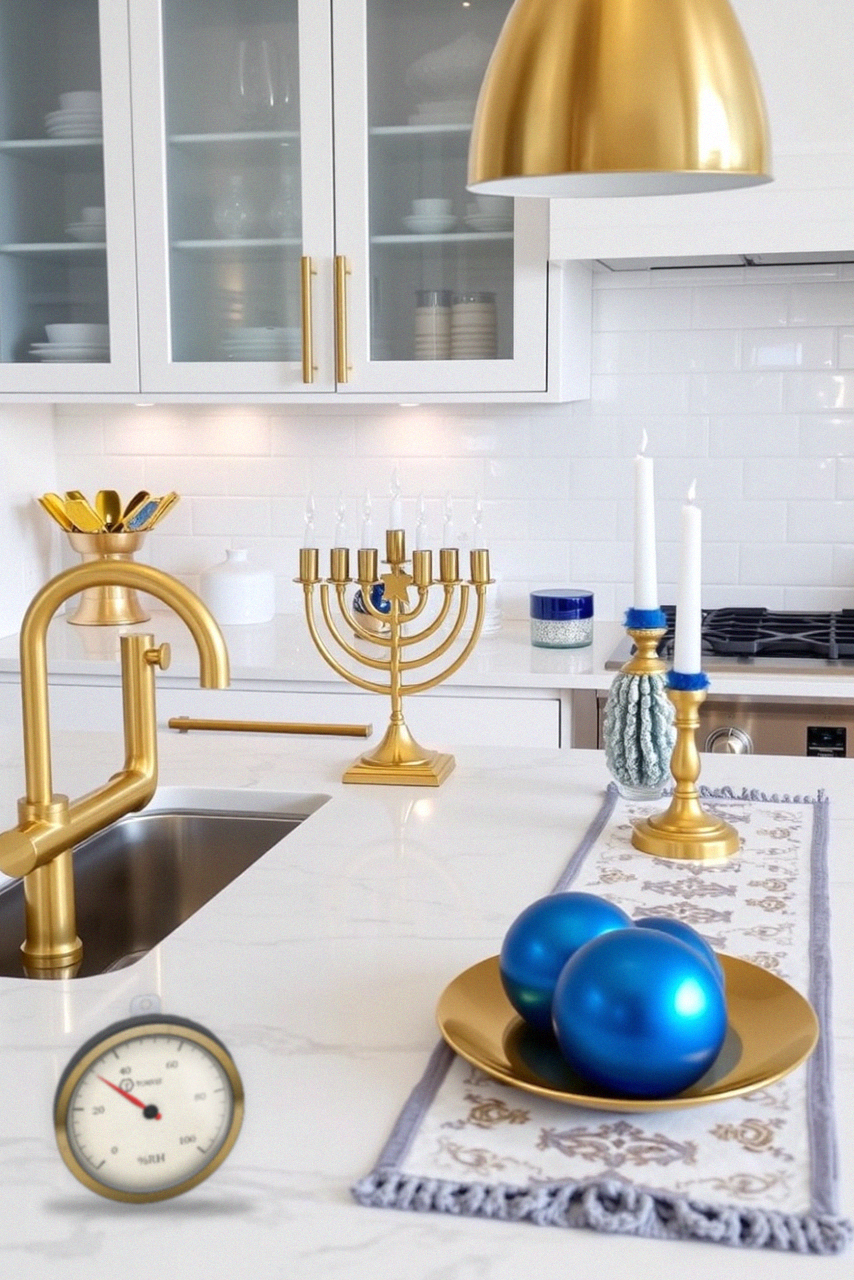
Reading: 32 %
